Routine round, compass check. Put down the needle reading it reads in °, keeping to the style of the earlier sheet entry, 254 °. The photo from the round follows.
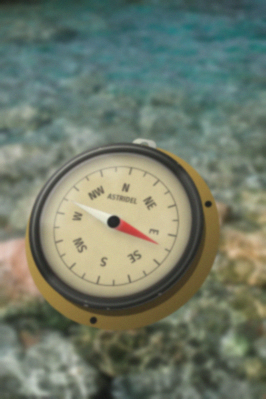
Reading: 105 °
